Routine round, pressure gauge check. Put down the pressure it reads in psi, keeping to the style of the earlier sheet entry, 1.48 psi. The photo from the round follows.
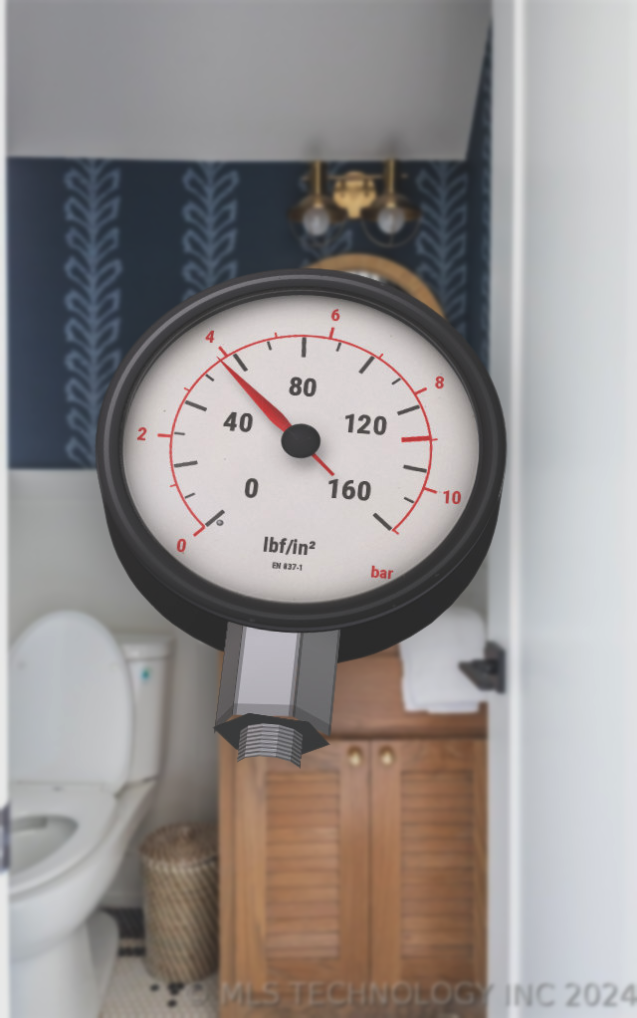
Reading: 55 psi
